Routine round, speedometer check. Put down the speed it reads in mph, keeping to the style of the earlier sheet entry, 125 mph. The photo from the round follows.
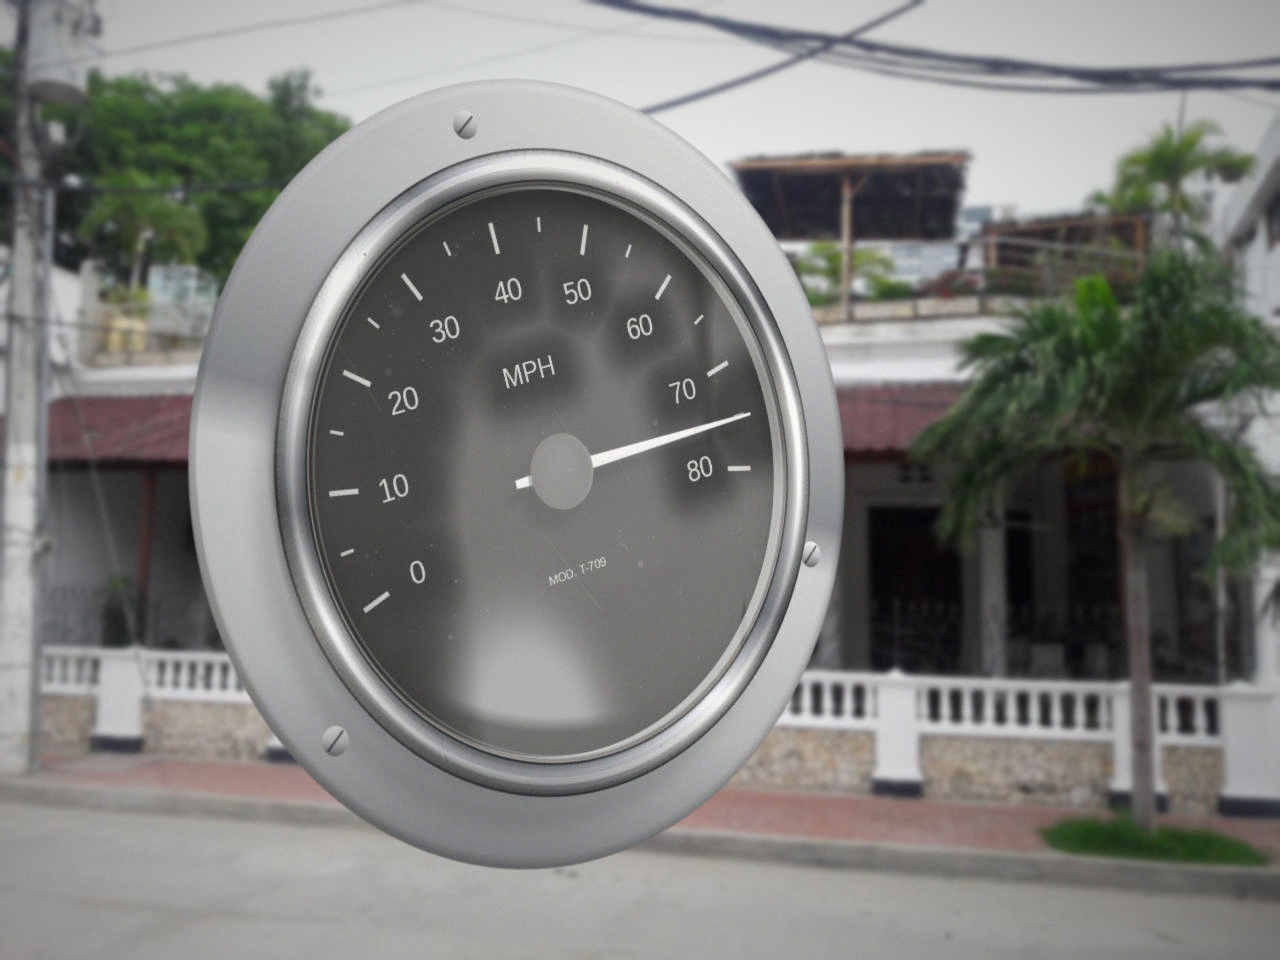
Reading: 75 mph
